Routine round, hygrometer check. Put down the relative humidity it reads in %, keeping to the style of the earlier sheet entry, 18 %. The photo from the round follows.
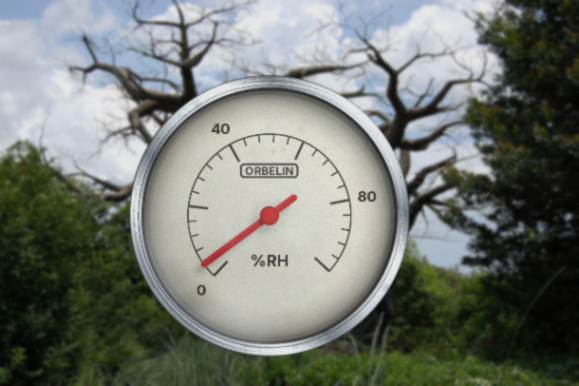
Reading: 4 %
